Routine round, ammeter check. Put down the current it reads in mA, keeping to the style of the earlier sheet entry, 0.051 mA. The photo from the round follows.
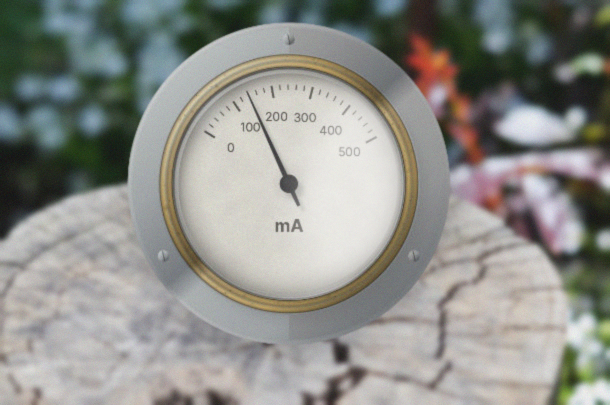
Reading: 140 mA
